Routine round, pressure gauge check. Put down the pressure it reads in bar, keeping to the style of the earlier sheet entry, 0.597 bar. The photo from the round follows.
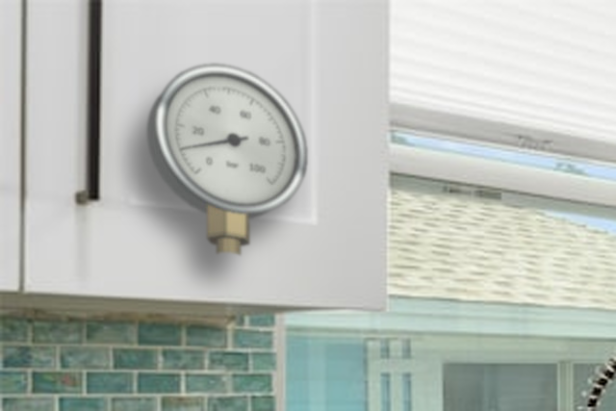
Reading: 10 bar
